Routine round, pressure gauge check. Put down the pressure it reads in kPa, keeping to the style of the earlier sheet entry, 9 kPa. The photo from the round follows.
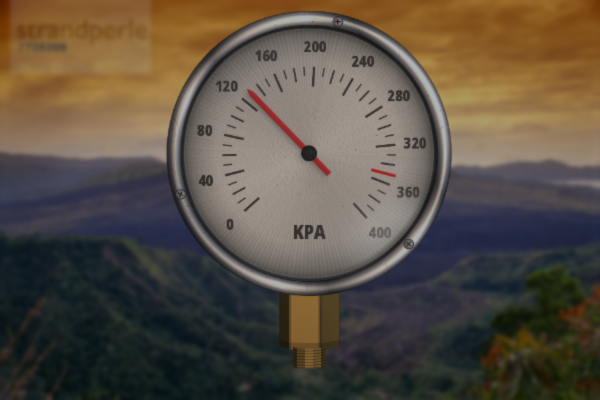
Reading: 130 kPa
